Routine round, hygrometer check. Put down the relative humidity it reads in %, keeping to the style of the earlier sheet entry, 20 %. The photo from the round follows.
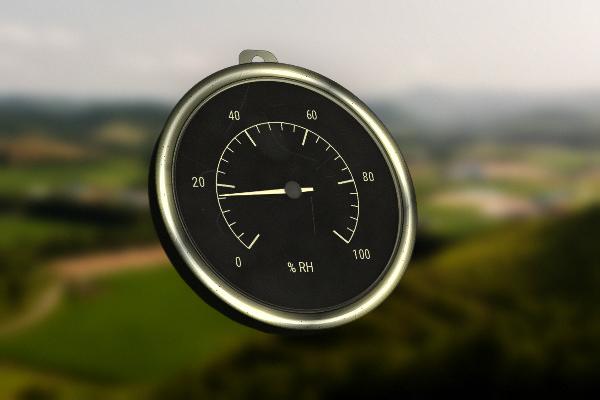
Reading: 16 %
